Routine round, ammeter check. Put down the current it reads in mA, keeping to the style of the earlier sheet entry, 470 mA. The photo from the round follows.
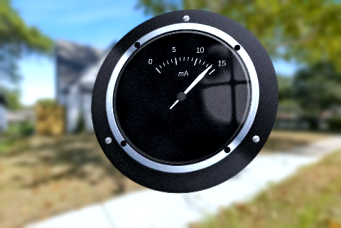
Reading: 14 mA
